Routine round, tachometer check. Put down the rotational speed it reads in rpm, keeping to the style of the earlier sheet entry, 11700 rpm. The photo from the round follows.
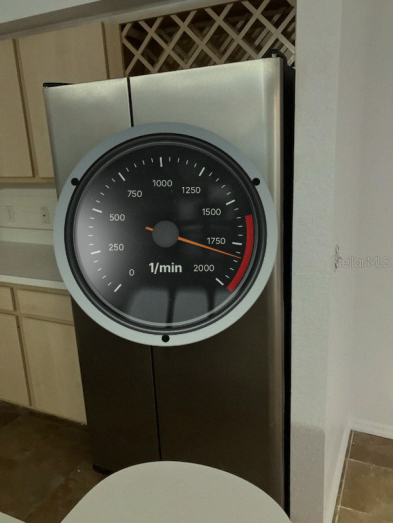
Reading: 1825 rpm
